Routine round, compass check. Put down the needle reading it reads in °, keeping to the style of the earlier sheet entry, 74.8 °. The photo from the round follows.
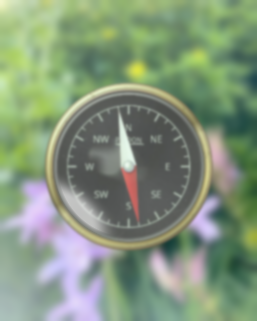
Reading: 170 °
